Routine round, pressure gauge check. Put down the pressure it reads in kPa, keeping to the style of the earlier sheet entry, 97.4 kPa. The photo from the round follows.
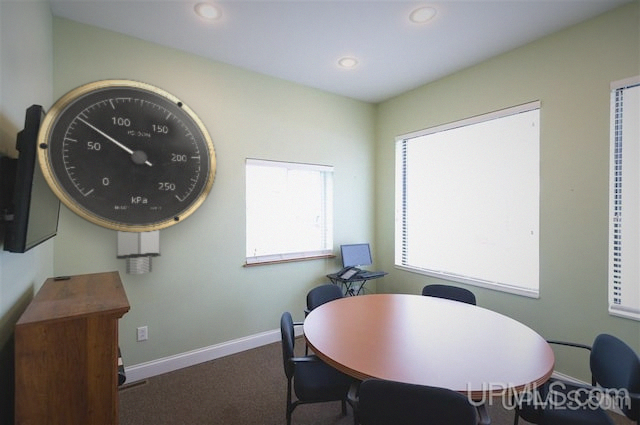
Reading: 70 kPa
